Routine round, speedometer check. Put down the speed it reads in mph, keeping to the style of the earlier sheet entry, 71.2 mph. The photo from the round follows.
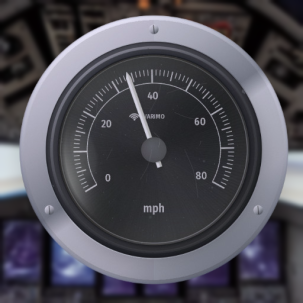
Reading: 34 mph
